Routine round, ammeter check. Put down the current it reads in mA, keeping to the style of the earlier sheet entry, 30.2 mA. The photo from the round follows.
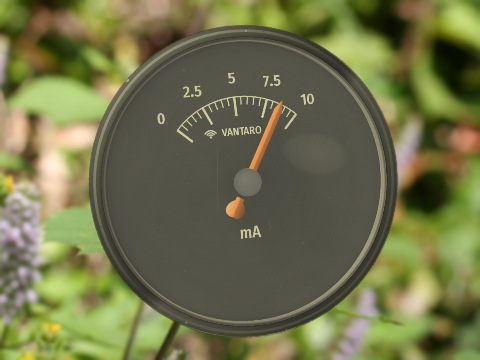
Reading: 8.5 mA
